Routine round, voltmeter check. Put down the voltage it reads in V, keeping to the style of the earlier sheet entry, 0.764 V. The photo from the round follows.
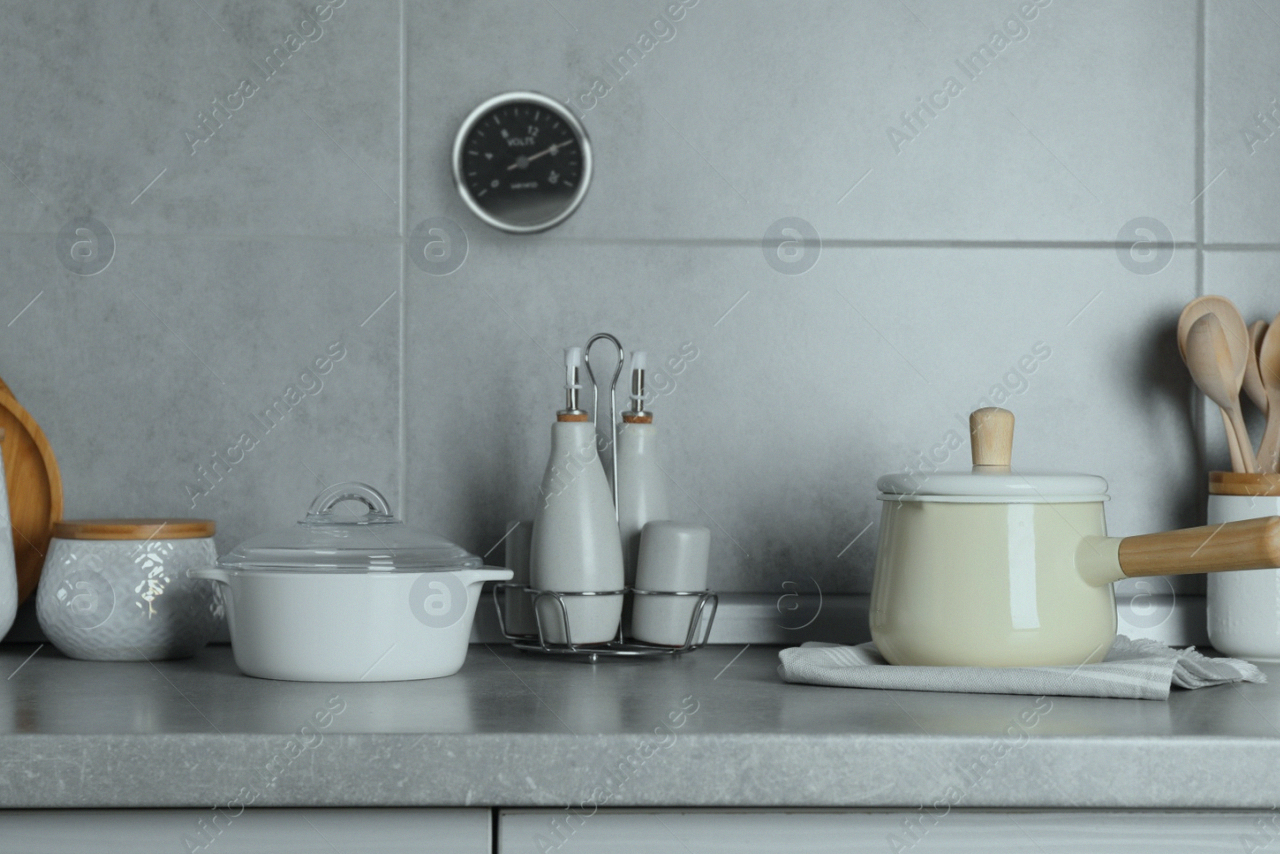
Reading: 16 V
